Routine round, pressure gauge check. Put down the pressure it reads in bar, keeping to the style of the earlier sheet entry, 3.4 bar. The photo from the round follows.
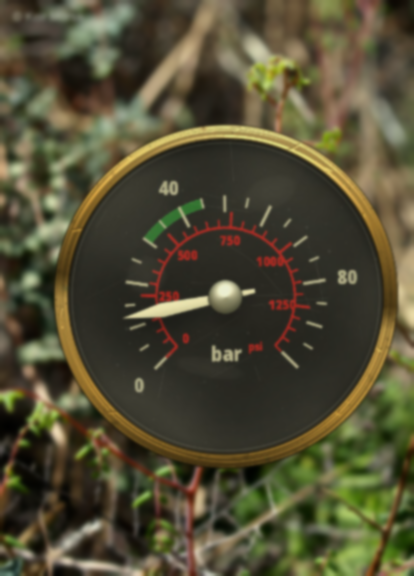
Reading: 12.5 bar
